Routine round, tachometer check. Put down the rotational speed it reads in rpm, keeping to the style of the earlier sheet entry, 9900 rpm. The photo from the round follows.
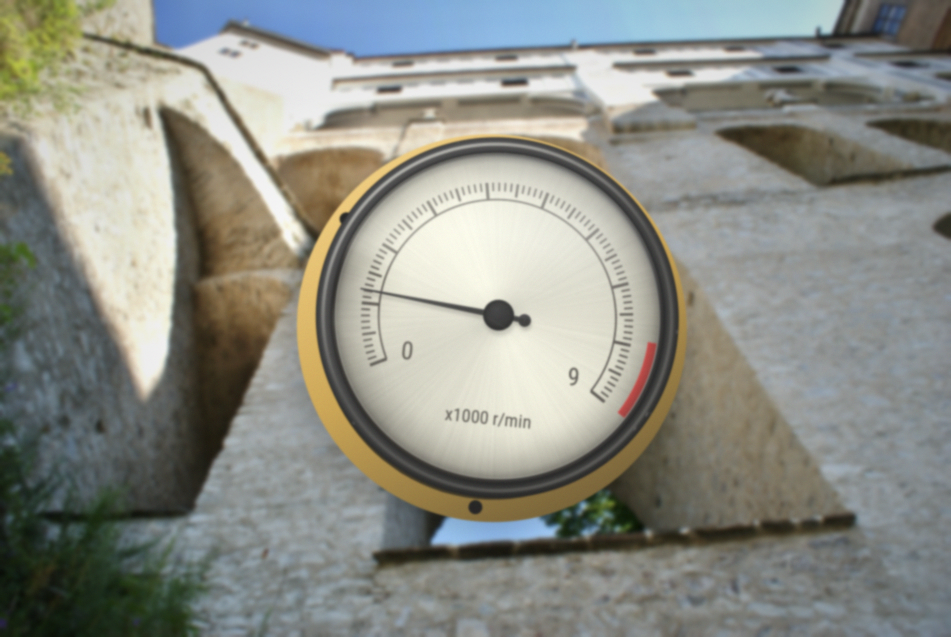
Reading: 1200 rpm
